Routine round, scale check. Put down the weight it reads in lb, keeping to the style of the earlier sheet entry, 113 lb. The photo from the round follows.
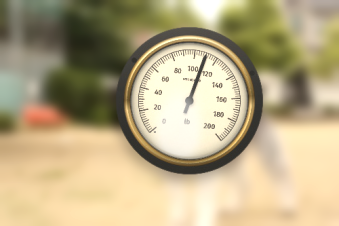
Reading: 110 lb
